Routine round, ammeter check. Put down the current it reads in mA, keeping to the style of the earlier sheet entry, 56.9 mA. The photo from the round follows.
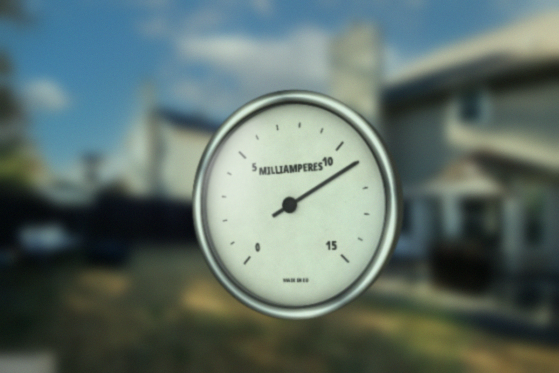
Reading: 11 mA
